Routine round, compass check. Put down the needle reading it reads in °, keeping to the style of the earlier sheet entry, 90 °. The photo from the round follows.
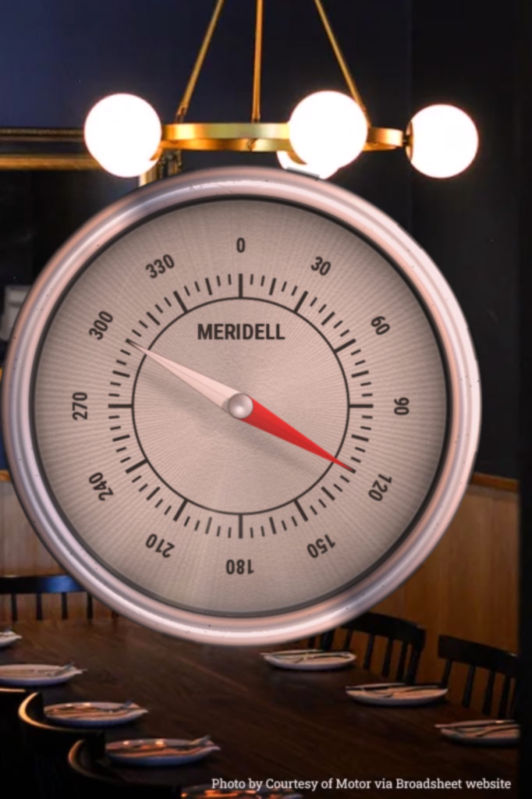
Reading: 120 °
